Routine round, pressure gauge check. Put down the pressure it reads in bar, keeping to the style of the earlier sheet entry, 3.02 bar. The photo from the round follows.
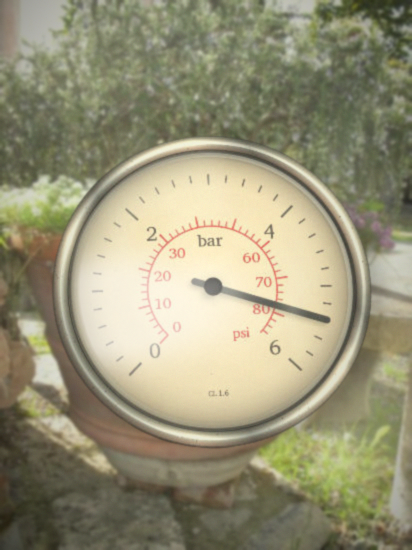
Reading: 5.4 bar
